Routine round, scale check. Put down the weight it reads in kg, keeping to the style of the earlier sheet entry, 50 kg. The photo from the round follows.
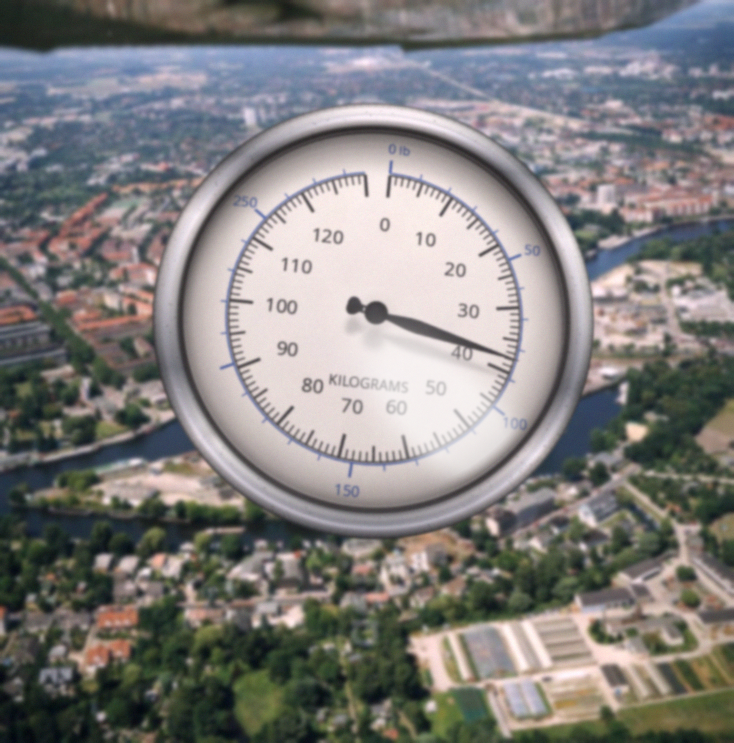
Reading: 38 kg
